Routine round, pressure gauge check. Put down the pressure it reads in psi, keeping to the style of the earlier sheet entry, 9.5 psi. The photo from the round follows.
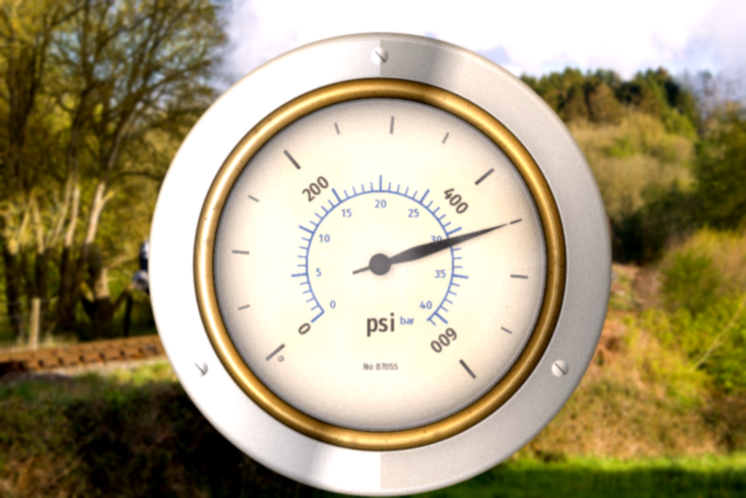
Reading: 450 psi
